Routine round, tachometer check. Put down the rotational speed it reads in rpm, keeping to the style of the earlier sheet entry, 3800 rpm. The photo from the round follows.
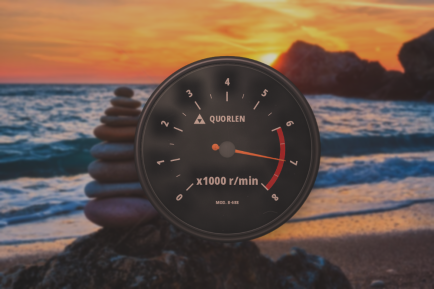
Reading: 7000 rpm
